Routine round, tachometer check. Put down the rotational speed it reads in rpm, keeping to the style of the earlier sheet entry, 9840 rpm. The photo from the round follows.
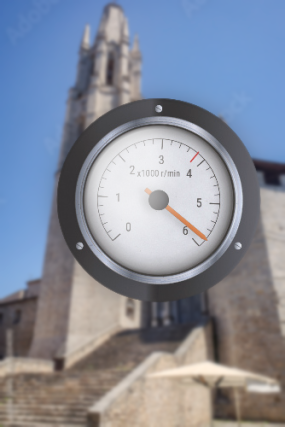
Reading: 5800 rpm
